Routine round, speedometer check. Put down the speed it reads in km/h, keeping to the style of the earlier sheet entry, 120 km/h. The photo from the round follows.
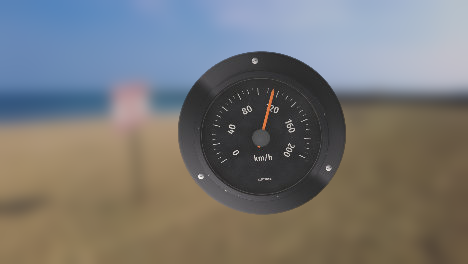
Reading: 115 km/h
